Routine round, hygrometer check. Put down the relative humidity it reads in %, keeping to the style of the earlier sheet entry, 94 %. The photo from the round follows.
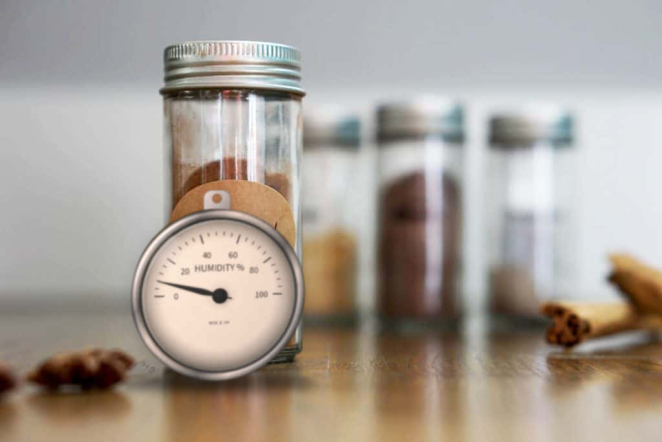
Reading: 8 %
